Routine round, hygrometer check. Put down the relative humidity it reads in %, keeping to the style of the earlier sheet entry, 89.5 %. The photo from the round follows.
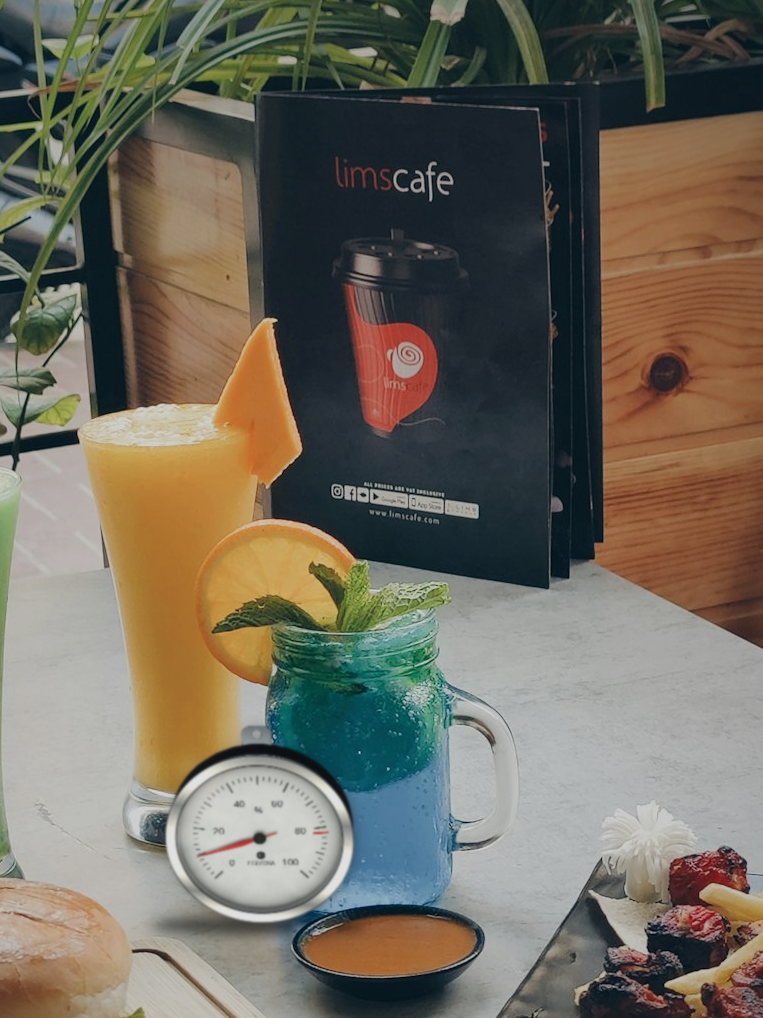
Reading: 10 %
